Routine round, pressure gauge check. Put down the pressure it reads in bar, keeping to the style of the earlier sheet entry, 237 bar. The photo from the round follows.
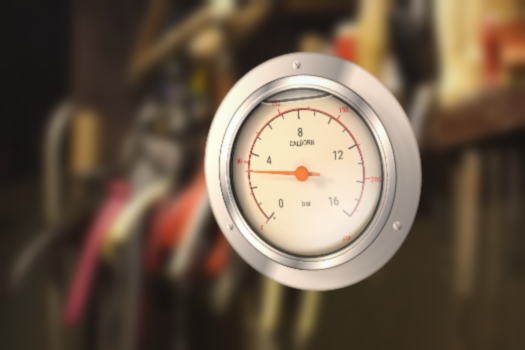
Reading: 3 bar
